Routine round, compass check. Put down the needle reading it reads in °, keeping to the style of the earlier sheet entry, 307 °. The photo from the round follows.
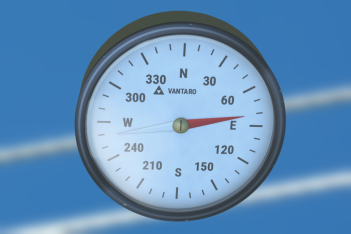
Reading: 80 °
